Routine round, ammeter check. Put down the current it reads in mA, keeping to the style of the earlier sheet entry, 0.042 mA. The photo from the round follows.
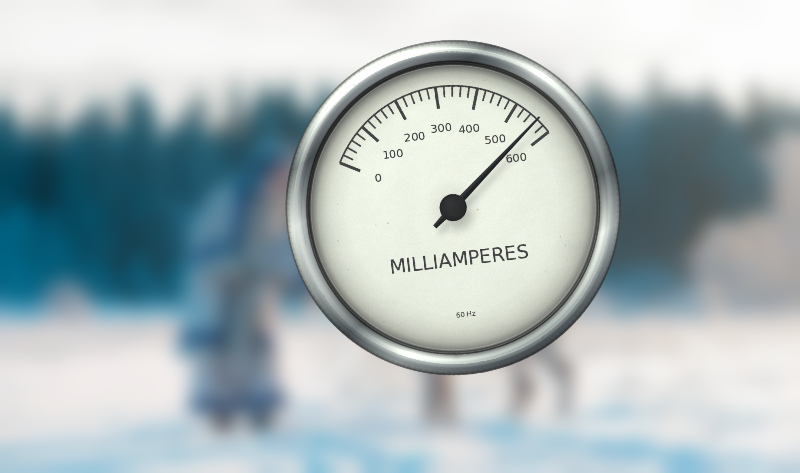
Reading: 560 mA
